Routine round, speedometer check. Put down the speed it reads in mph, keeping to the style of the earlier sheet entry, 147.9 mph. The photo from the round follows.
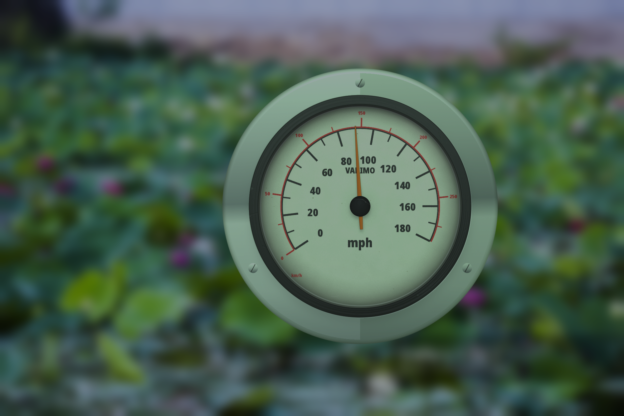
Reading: 90 mph
